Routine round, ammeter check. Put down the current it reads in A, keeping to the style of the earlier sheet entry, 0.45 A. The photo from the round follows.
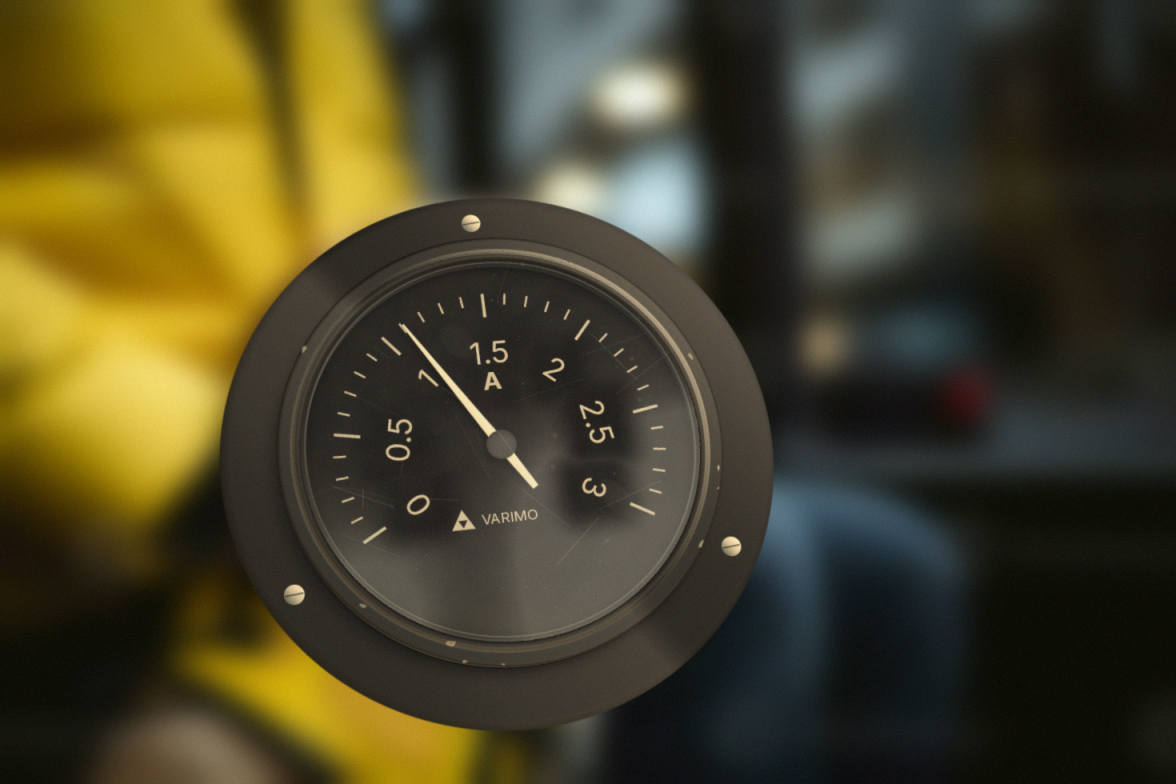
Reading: 1.1 A
